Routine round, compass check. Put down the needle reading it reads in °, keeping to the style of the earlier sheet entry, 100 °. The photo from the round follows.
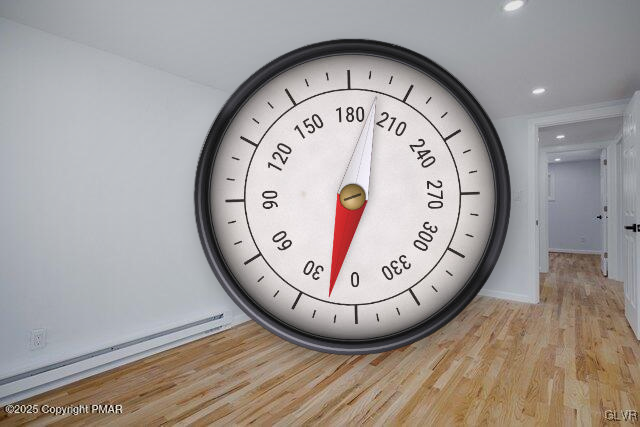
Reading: 15 °
